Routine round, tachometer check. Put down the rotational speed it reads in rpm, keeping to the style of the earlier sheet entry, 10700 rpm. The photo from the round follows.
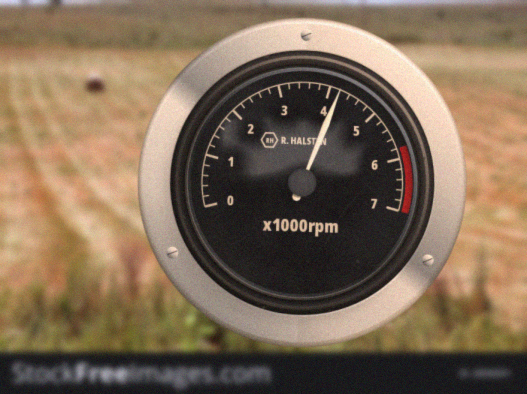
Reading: 4200 rpm
